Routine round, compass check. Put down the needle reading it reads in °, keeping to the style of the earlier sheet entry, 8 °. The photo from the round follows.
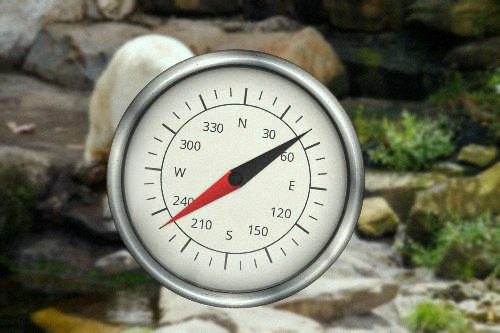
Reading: 230 °
